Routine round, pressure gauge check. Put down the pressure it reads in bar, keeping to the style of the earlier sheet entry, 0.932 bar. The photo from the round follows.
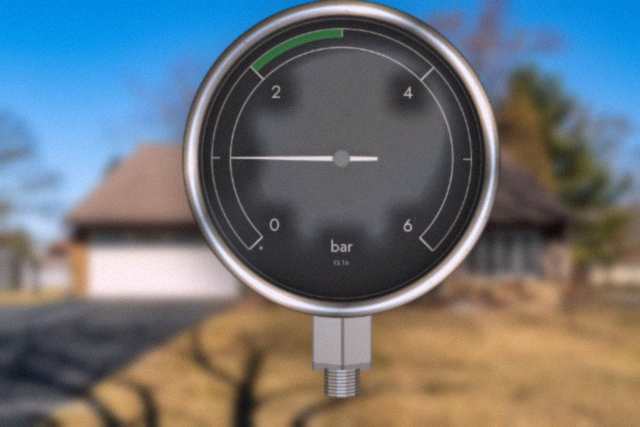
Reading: 1 bar
